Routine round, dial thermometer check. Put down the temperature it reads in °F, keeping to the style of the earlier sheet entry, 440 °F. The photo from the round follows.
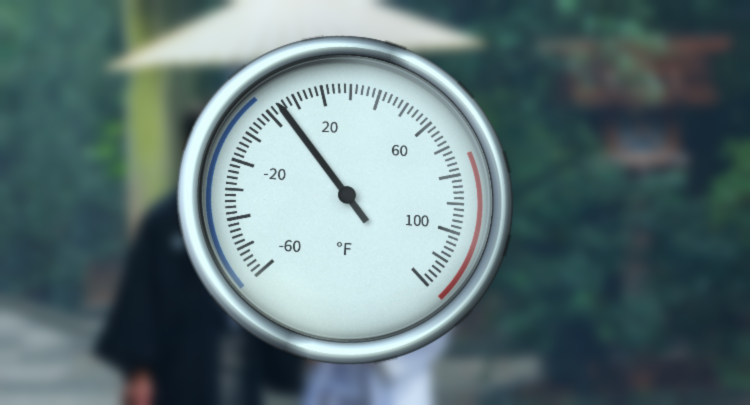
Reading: 4 °F
